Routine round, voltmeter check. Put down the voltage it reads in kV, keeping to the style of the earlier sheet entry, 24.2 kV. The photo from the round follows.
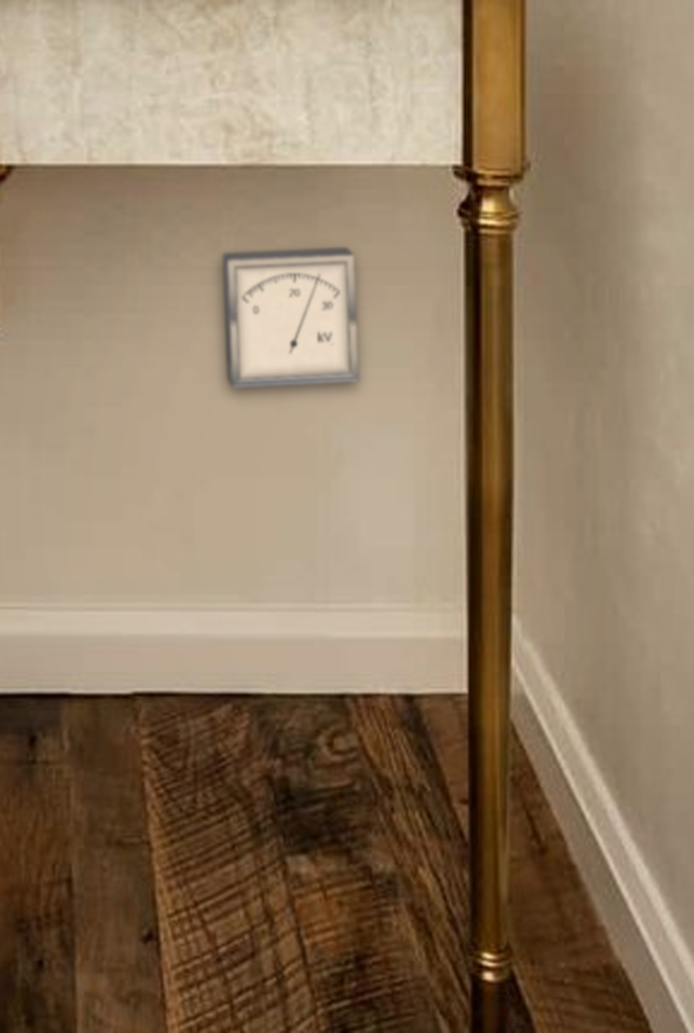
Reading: 25 kV
